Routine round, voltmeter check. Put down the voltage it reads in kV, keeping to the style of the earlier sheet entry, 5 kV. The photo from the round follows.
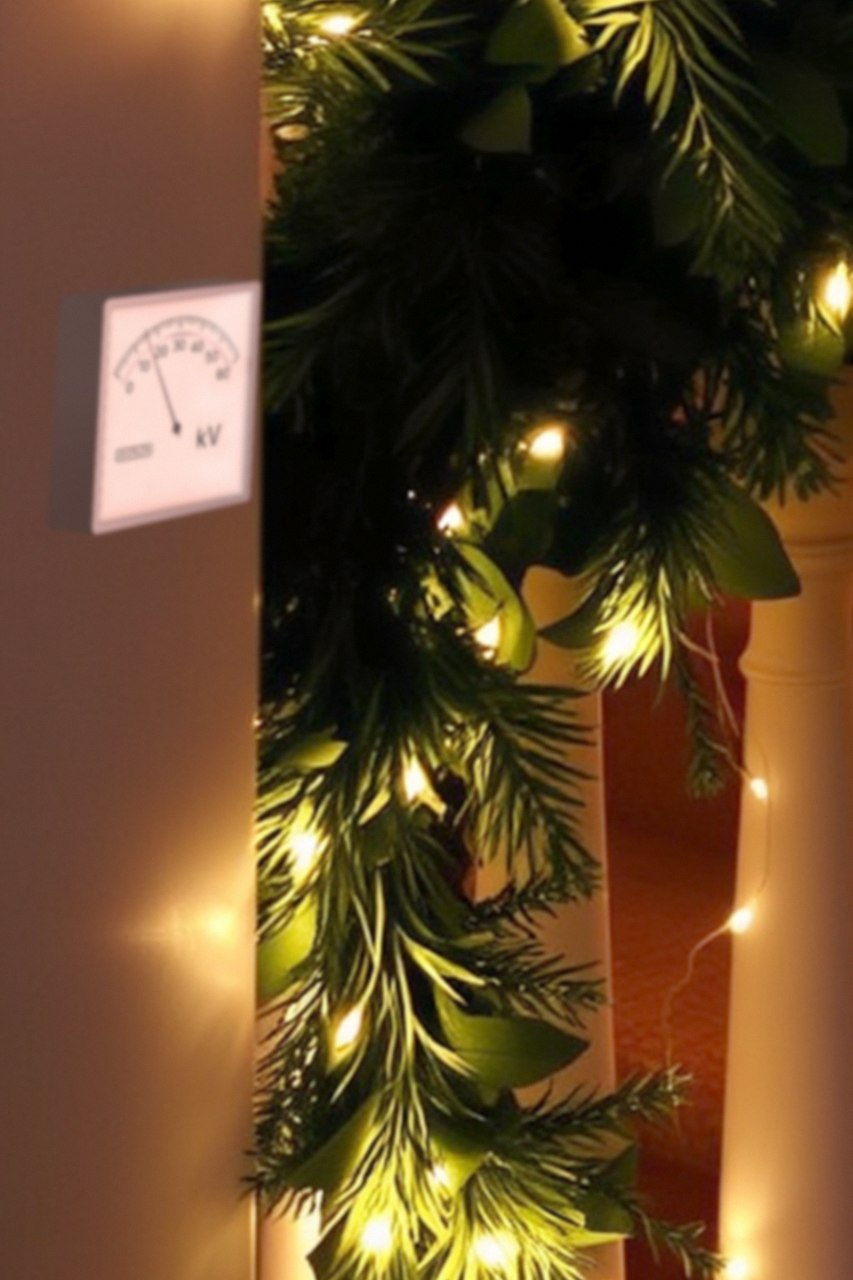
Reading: 15 kV
